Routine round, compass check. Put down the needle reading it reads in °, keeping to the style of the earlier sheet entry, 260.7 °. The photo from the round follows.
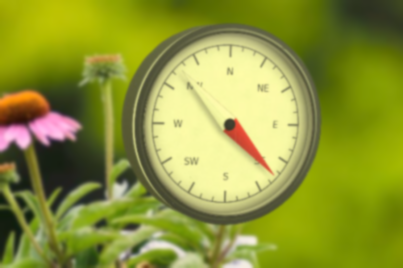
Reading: 135 °
